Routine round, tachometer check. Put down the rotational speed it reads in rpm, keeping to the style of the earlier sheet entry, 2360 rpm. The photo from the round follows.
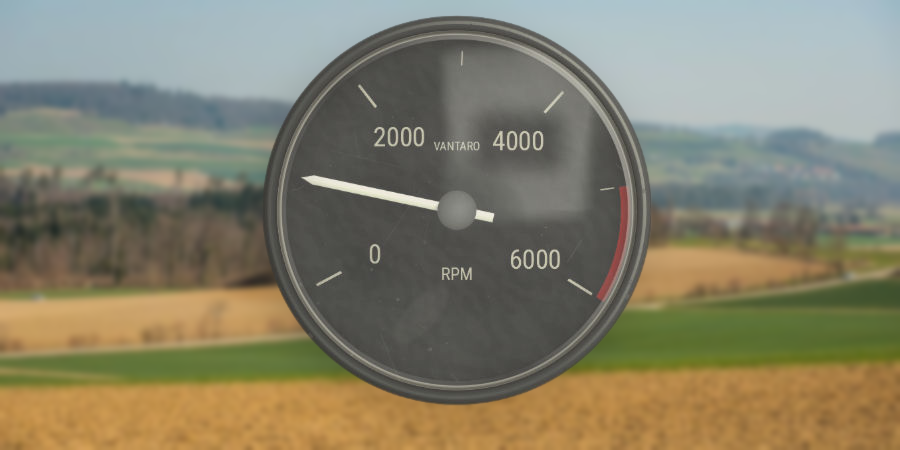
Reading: 1000 rpm
